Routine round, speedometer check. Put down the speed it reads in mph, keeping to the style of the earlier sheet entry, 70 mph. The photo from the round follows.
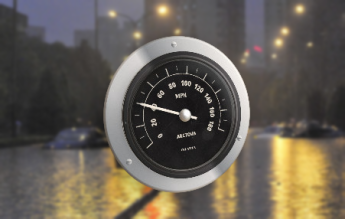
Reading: 40 mph
